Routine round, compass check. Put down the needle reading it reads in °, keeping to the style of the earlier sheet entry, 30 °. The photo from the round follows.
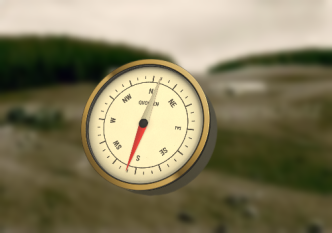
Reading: 190 °
